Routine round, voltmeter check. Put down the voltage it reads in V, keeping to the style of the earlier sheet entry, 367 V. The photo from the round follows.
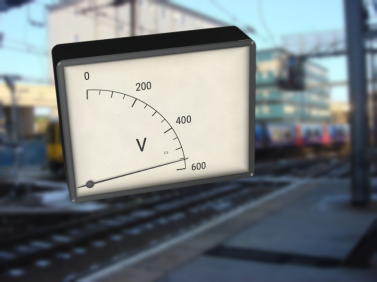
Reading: 550 V
